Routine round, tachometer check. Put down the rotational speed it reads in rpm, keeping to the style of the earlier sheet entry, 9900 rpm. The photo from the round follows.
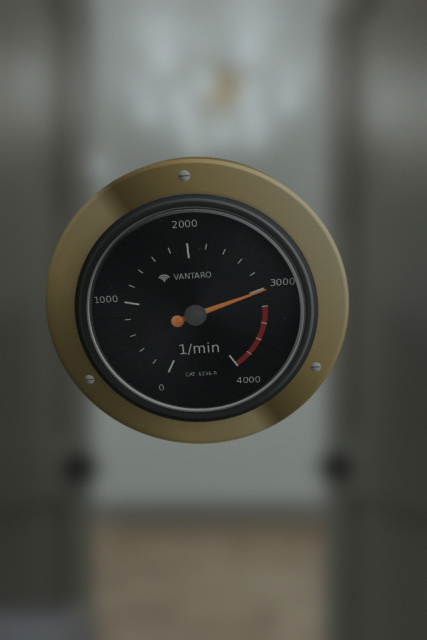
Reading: 3000 rpm
